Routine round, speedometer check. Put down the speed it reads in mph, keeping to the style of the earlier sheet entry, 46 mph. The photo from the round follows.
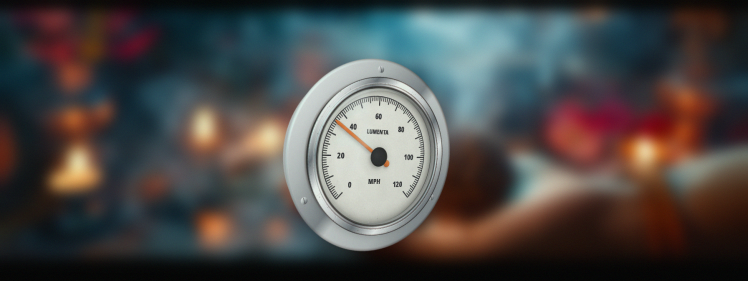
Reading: 35 mph
